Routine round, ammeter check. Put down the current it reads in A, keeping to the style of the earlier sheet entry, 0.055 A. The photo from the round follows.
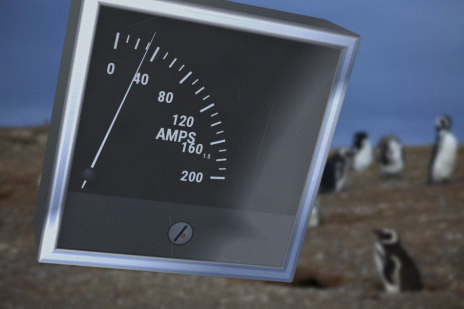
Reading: 30 A
